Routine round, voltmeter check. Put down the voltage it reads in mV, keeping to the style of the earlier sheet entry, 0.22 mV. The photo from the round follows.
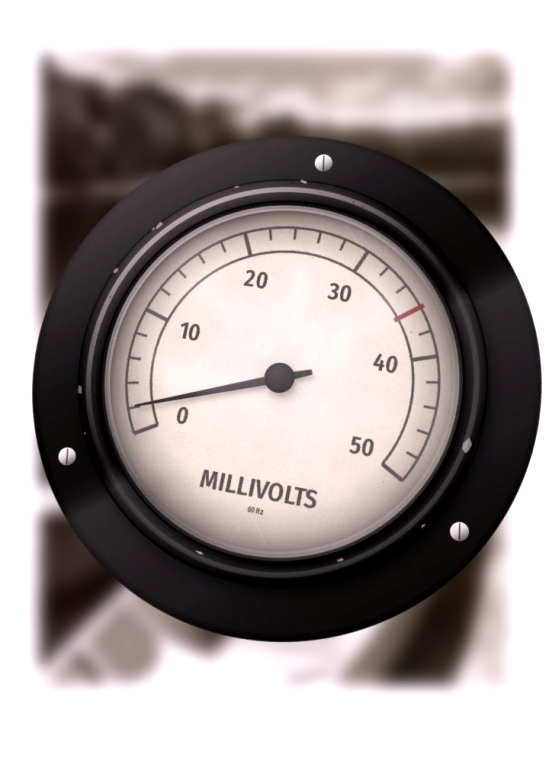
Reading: 2 mV
